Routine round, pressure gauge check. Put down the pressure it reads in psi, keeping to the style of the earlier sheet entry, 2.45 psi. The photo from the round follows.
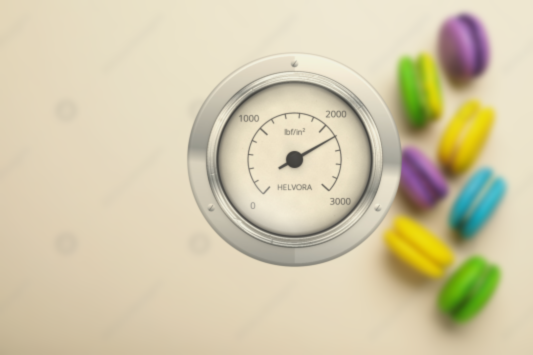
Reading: 2200 psi
